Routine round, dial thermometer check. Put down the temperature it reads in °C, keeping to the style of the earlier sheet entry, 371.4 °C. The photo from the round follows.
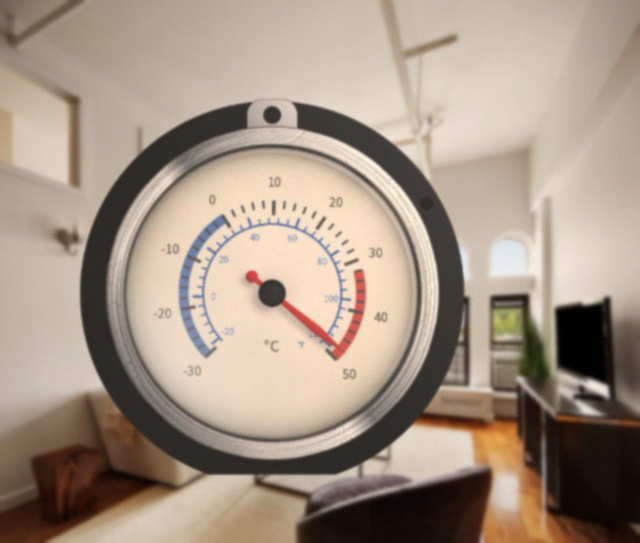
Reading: 48 °C
